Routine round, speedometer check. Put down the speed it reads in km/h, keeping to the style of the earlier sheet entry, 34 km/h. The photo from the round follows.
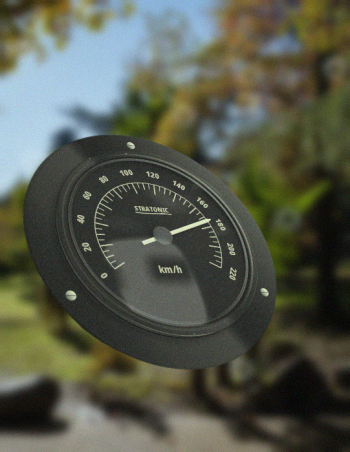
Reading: 175 km/h
